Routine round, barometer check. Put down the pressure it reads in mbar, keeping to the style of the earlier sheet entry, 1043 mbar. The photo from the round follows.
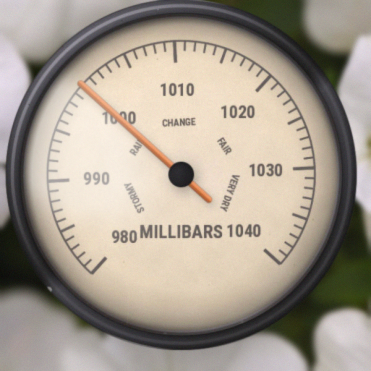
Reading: 1000 mbar
